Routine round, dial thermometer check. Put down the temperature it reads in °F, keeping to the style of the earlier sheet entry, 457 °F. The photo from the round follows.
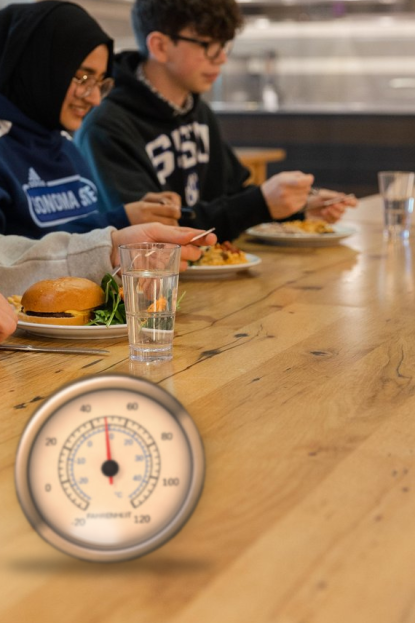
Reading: 48 °F
